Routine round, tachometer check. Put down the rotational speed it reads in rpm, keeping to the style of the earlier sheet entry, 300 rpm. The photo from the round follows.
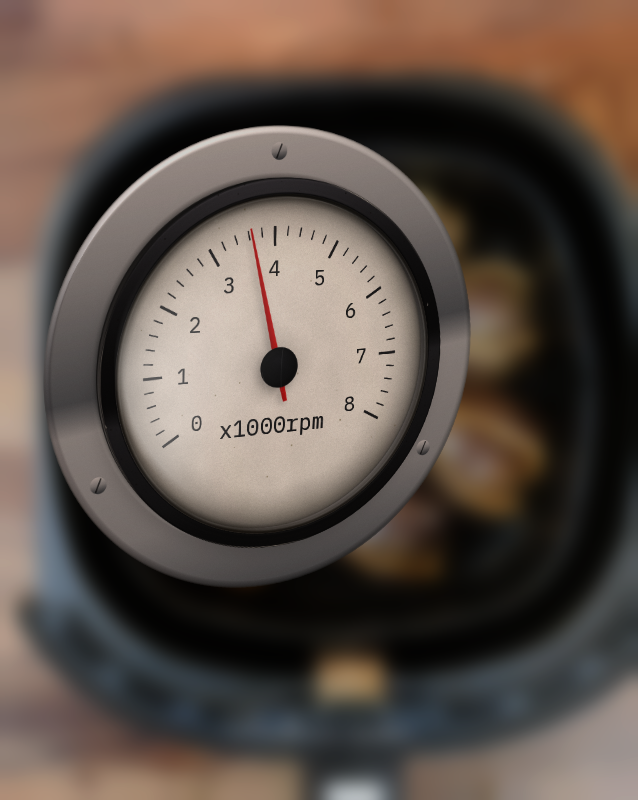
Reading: 3600 rpm
